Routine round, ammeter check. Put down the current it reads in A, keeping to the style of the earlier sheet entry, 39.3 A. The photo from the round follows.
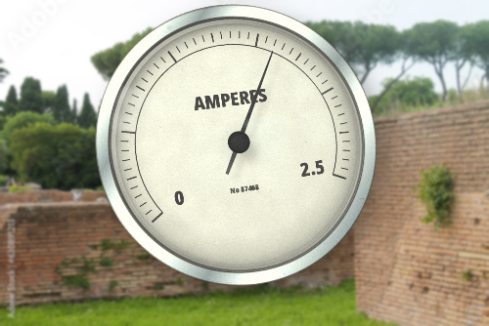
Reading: 1.6 A
